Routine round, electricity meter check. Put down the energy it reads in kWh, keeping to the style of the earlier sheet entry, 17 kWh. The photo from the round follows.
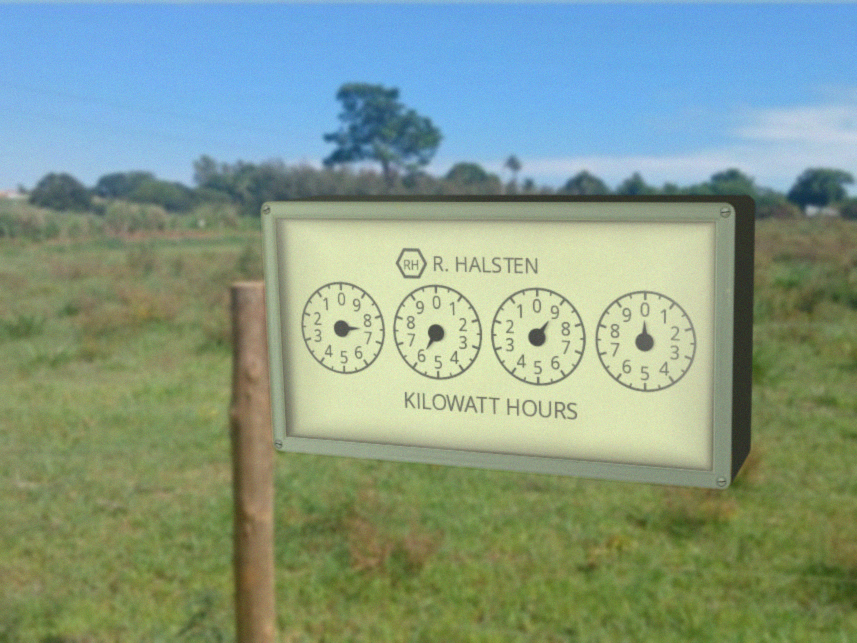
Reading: 7590 kWh
